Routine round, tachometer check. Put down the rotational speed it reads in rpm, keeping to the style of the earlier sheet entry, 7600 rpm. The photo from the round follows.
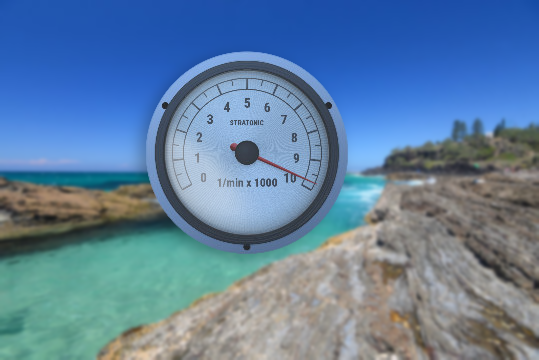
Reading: 9750 rpm
